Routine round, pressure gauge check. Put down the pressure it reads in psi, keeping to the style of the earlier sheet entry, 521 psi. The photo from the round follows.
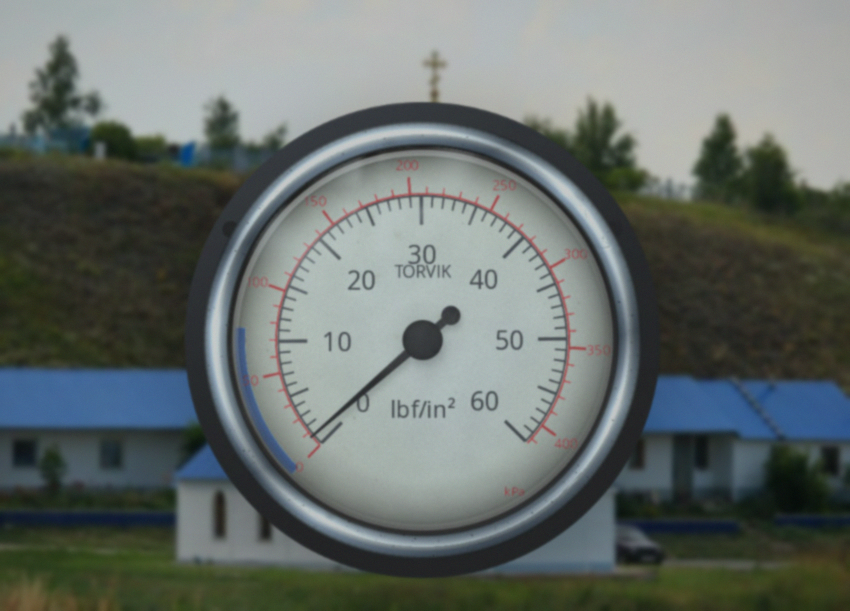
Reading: 1 psi
